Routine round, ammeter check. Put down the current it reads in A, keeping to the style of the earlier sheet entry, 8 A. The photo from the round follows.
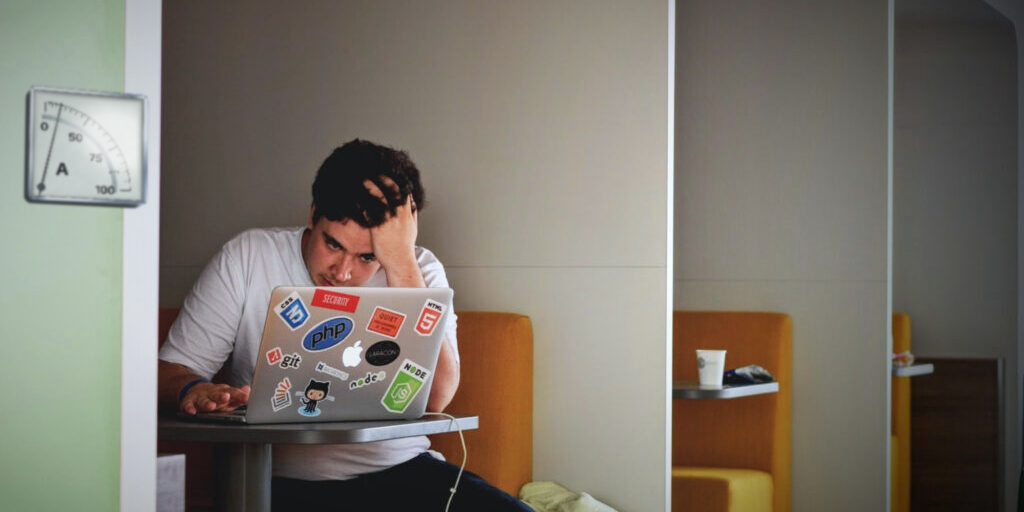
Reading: 25 A
